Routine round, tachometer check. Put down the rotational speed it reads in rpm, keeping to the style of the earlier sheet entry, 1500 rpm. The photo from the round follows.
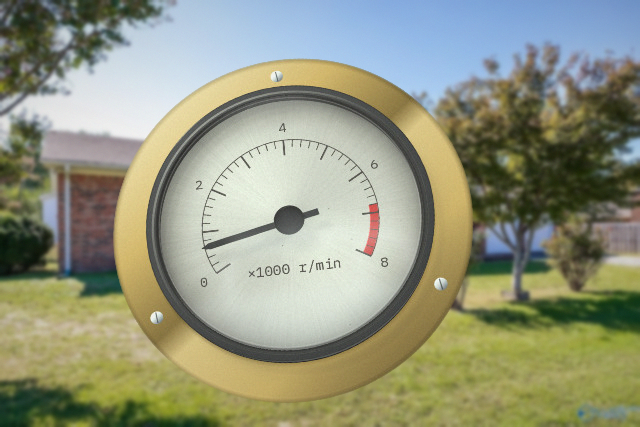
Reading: 600 rpm
